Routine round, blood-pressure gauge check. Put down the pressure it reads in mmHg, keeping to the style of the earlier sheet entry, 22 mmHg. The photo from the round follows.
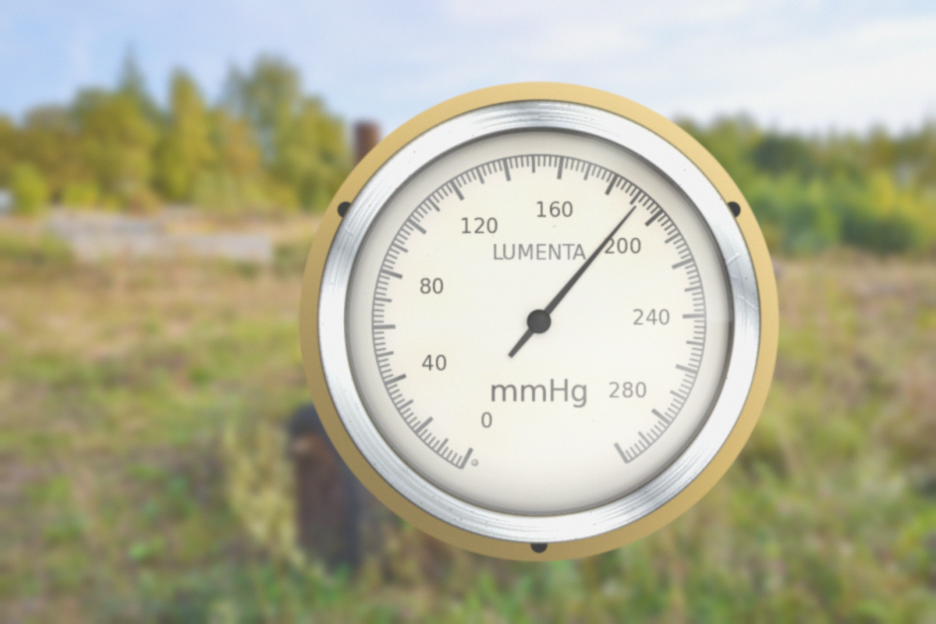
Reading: 192 mmHg
